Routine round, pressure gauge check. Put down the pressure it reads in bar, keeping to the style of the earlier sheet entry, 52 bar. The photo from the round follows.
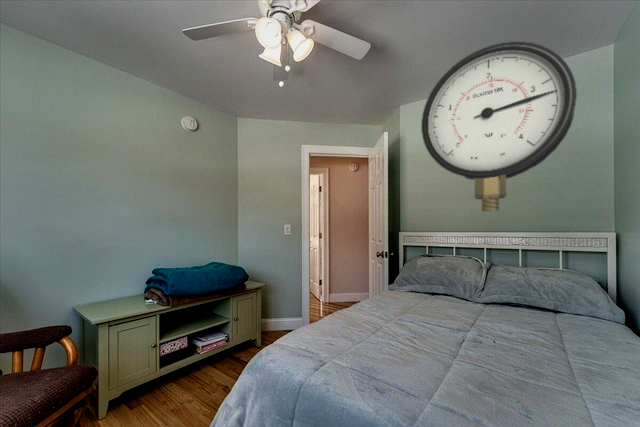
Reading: 3.2 bar
